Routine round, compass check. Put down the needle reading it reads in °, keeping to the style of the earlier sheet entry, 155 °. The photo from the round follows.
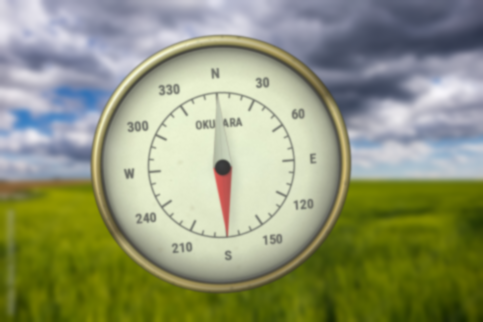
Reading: 180 °
